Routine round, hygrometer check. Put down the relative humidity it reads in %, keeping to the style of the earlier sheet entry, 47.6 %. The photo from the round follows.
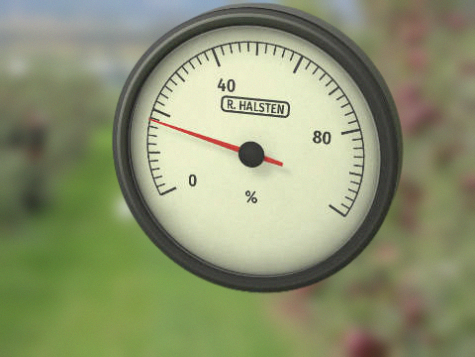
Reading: 18 %
